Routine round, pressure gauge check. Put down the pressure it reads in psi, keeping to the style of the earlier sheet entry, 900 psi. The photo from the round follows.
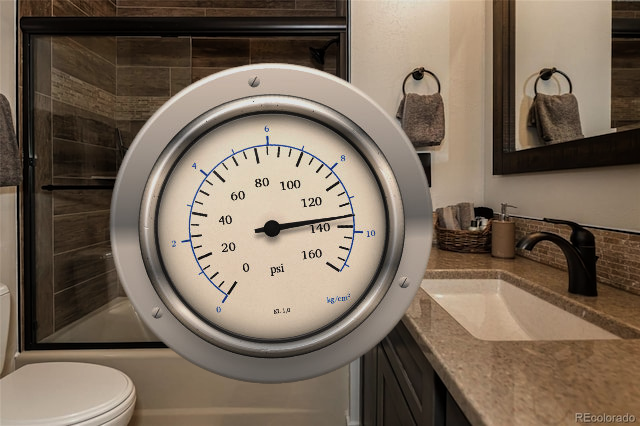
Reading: 135 psi
